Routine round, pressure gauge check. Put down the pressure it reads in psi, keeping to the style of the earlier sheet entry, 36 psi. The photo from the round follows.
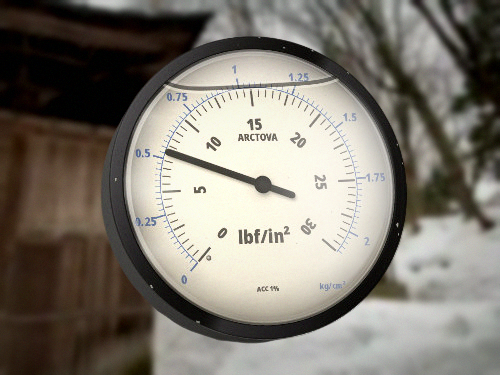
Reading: 7.5 psi
